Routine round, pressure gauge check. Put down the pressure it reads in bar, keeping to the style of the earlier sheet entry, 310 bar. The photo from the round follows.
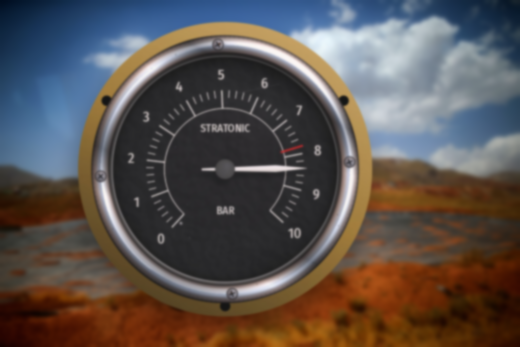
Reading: 8.4 bar
